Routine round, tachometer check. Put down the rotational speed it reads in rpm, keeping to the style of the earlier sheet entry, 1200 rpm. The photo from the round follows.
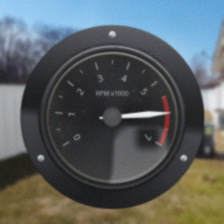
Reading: 6000 rpm
